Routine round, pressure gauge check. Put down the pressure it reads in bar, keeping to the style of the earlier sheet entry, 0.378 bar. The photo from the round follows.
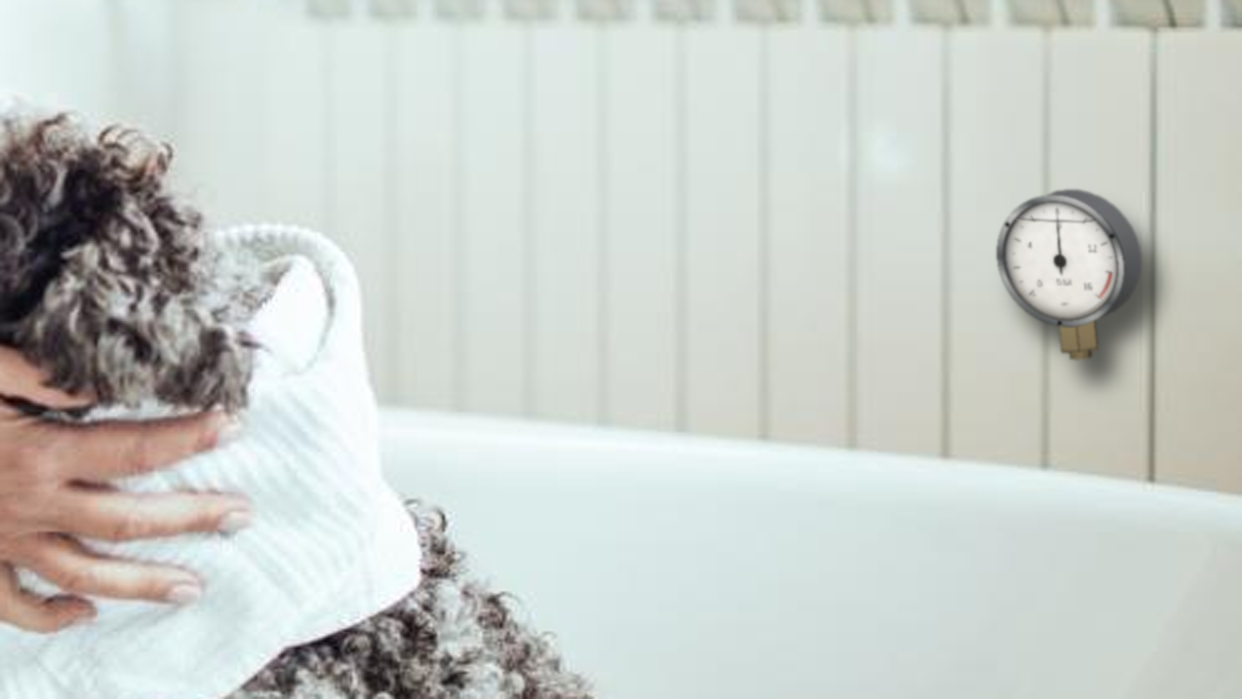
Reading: 8 bar
